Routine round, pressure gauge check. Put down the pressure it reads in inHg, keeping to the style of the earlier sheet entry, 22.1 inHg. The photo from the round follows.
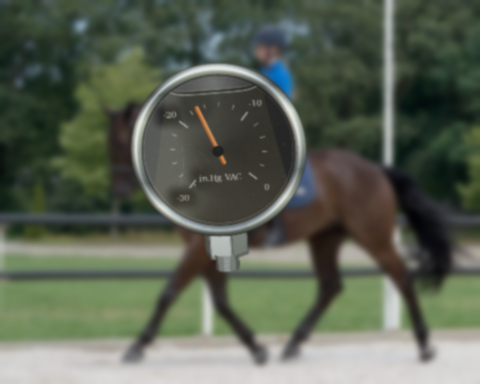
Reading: -17 inHg
